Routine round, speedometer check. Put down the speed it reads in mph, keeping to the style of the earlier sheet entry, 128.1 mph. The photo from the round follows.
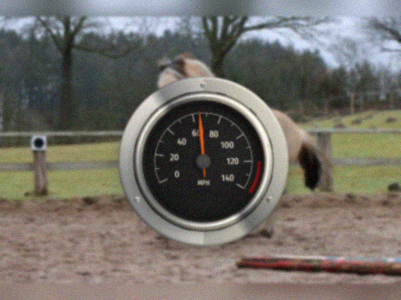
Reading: 65 mph
